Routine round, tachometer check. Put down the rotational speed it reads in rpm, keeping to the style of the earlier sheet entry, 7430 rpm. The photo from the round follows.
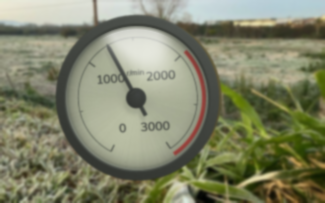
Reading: 1250 rpm
